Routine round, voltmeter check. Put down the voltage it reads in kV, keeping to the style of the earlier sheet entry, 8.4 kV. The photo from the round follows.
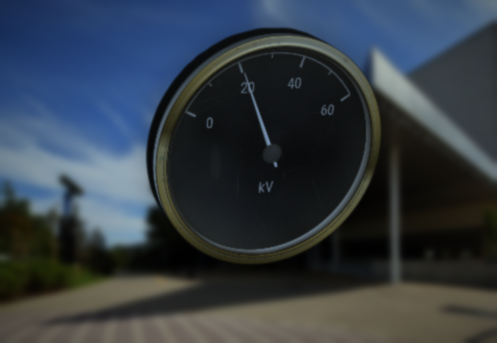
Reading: 20 kV
